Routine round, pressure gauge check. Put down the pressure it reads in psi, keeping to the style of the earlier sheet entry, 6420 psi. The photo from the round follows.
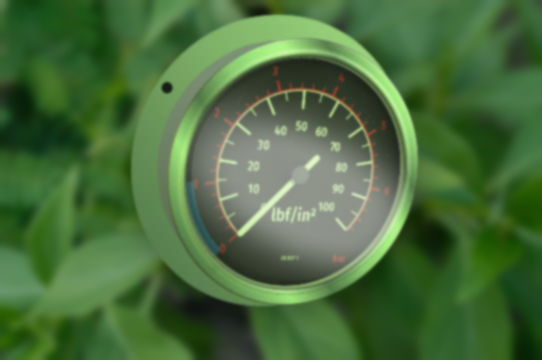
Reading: 0 psi
